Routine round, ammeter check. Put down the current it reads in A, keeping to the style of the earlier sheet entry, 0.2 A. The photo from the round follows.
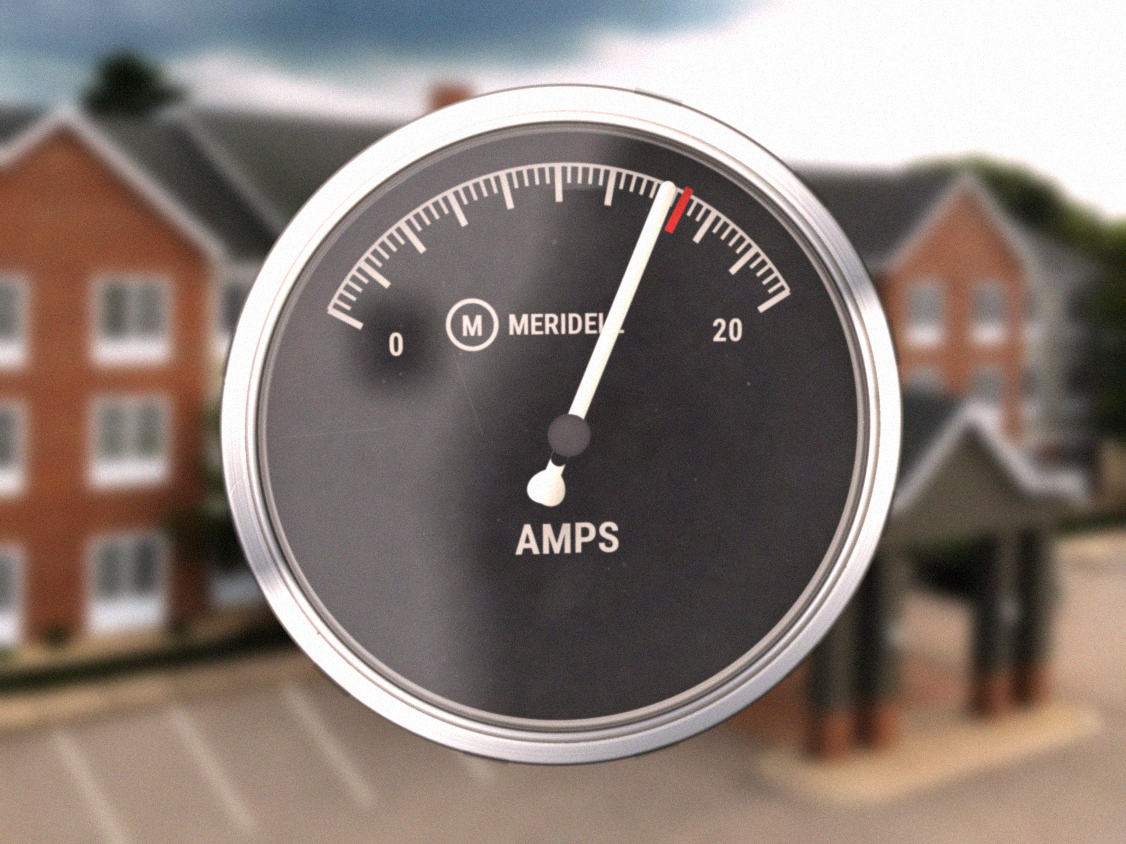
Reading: 14 A
